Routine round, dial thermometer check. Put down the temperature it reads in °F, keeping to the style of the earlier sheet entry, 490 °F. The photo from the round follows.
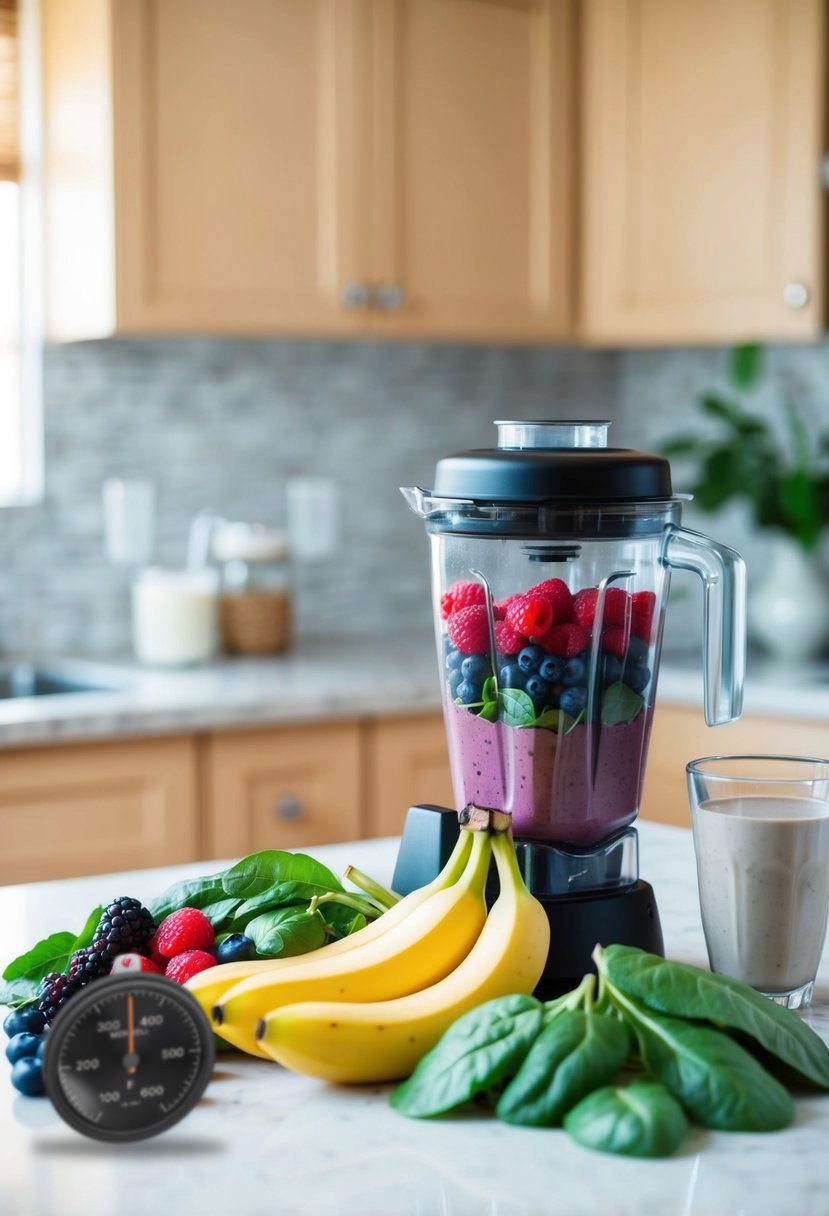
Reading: 350 °F
